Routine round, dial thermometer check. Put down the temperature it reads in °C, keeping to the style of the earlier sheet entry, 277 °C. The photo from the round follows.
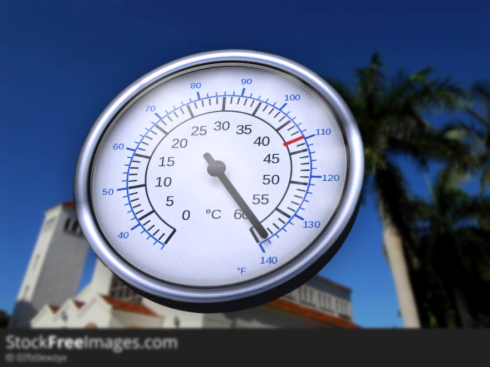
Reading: 59 °C
